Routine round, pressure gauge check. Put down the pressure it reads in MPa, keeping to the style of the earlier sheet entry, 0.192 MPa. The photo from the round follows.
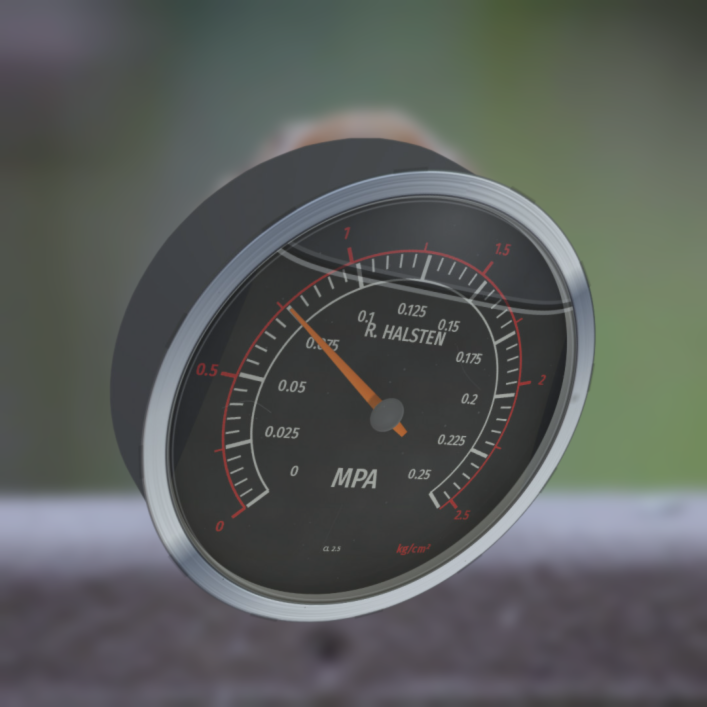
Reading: 0.075 MPa
